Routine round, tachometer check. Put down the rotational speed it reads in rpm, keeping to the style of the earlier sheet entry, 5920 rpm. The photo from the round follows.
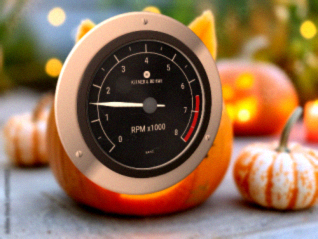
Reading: 1500 rpm
